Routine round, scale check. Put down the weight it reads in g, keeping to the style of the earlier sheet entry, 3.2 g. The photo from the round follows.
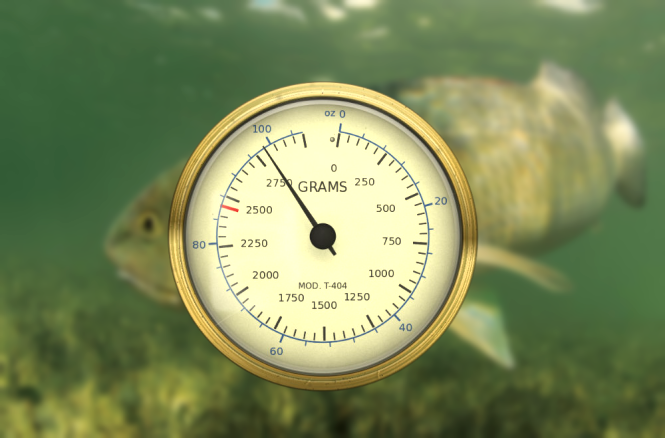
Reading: 2800 g
